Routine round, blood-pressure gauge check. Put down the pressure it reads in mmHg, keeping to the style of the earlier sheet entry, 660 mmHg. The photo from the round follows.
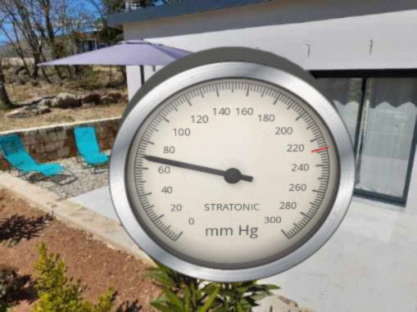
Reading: 70 mmHg
